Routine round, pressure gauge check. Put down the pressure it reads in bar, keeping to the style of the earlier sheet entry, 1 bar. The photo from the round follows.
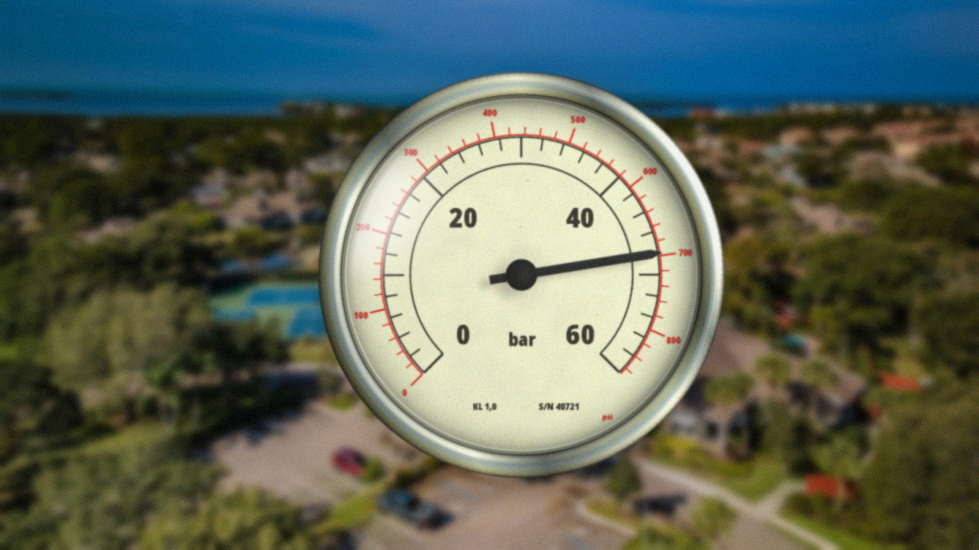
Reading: 48 bar
